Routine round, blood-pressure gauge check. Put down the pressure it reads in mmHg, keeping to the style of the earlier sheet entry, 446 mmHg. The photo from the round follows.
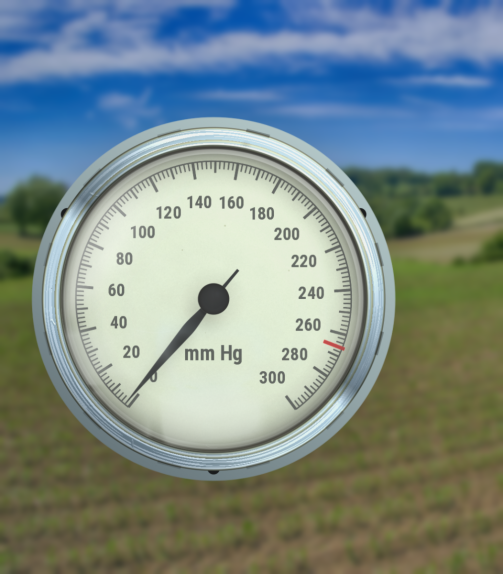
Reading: 2 mmHg
